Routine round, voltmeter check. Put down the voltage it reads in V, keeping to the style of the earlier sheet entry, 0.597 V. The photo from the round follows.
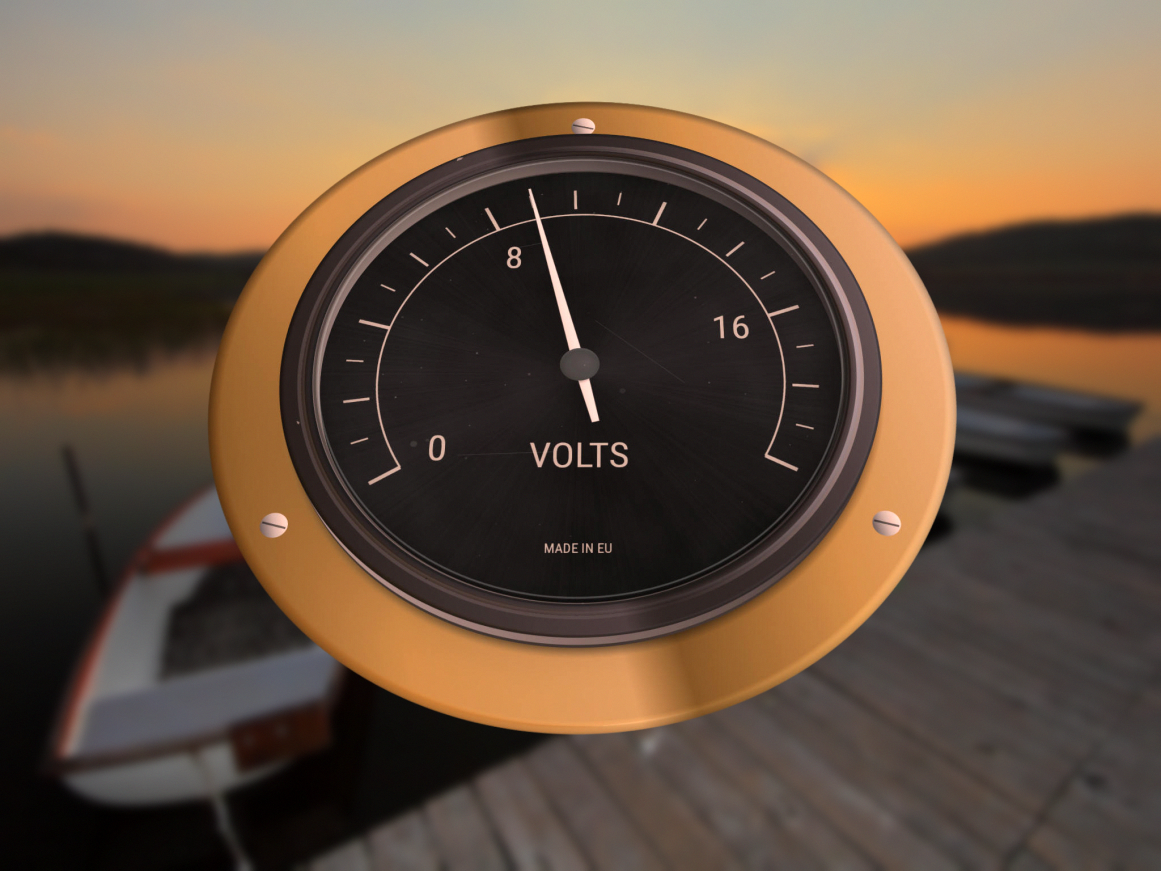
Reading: 9 V
